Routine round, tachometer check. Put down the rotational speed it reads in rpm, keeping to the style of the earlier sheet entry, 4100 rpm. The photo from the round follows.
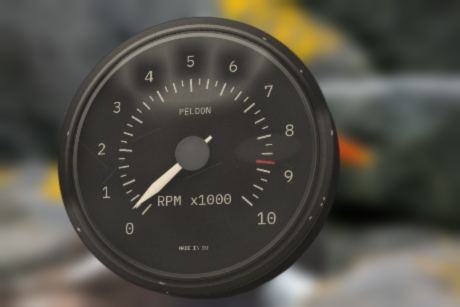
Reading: 250 rpm
